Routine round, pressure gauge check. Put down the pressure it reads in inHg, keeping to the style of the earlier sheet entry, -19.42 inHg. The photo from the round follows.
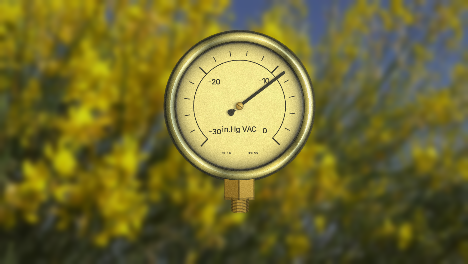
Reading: -9 inHg
